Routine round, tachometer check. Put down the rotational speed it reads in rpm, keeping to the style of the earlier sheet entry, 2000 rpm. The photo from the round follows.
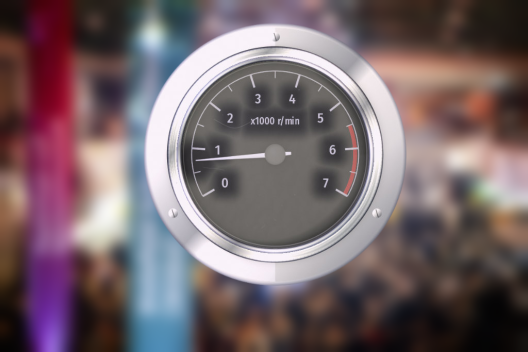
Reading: 750 rpm
